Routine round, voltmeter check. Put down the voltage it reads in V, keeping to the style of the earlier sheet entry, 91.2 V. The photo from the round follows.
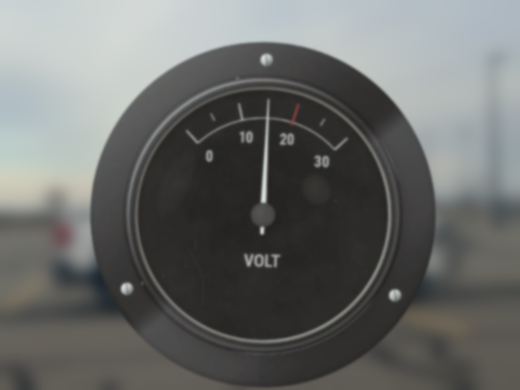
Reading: 15 V
